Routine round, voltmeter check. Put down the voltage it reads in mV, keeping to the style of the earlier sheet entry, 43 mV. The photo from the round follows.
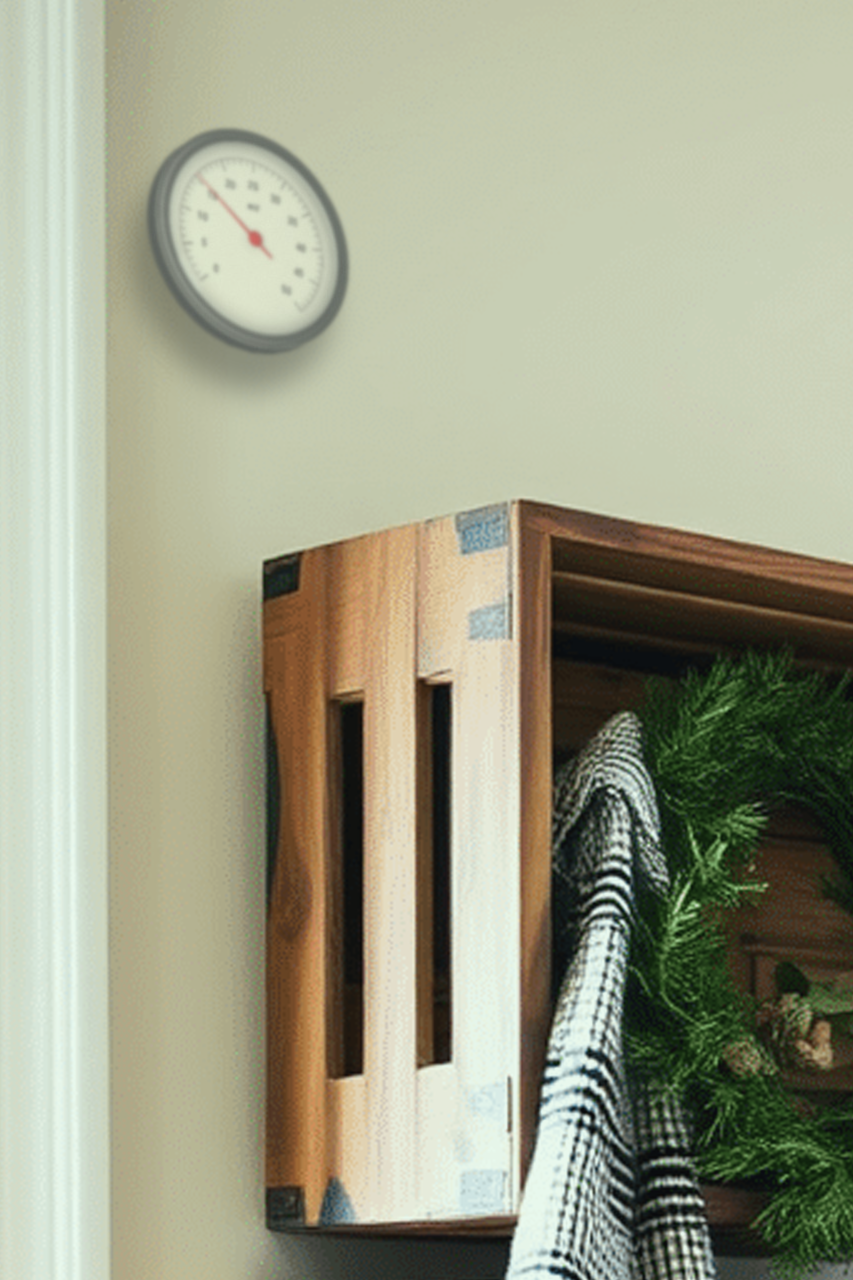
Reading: 15 mV
